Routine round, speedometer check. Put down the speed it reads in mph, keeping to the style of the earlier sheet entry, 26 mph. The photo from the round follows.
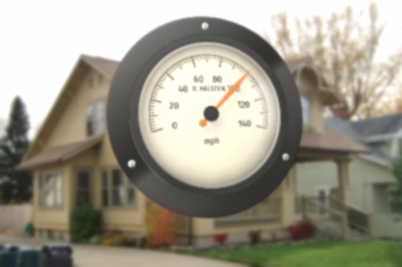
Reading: 100 mph
